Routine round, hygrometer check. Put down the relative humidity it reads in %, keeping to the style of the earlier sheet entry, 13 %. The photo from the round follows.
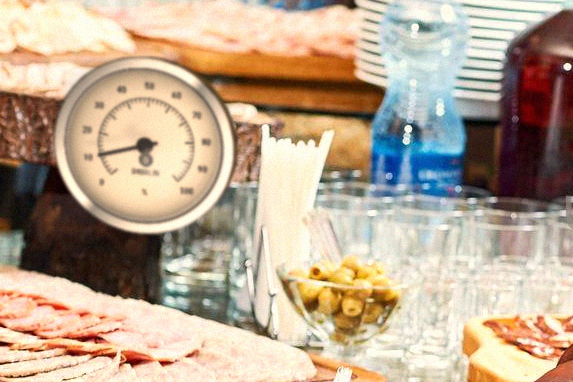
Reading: 10 %
